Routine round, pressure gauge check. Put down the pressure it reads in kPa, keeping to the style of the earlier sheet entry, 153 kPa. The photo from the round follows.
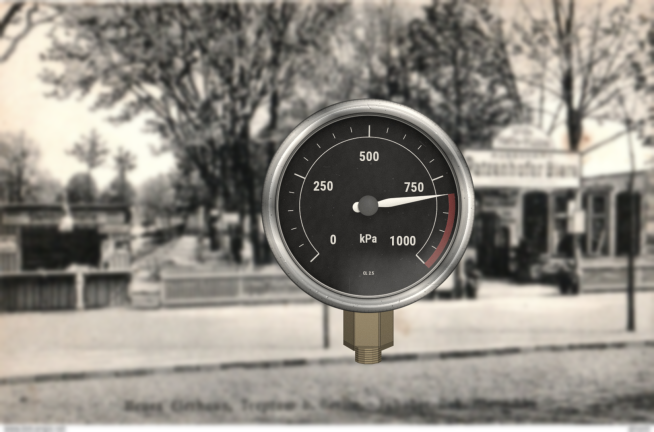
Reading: 800 kPa
